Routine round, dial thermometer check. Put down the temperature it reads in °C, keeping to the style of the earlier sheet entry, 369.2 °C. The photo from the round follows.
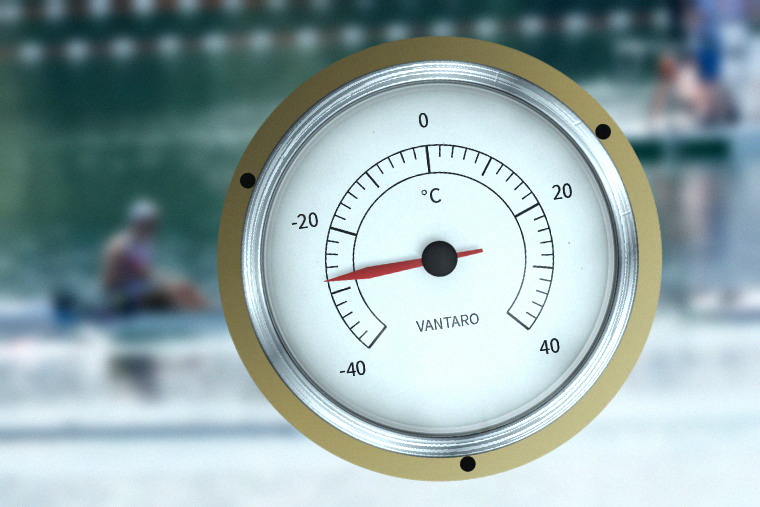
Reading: -28 °C
